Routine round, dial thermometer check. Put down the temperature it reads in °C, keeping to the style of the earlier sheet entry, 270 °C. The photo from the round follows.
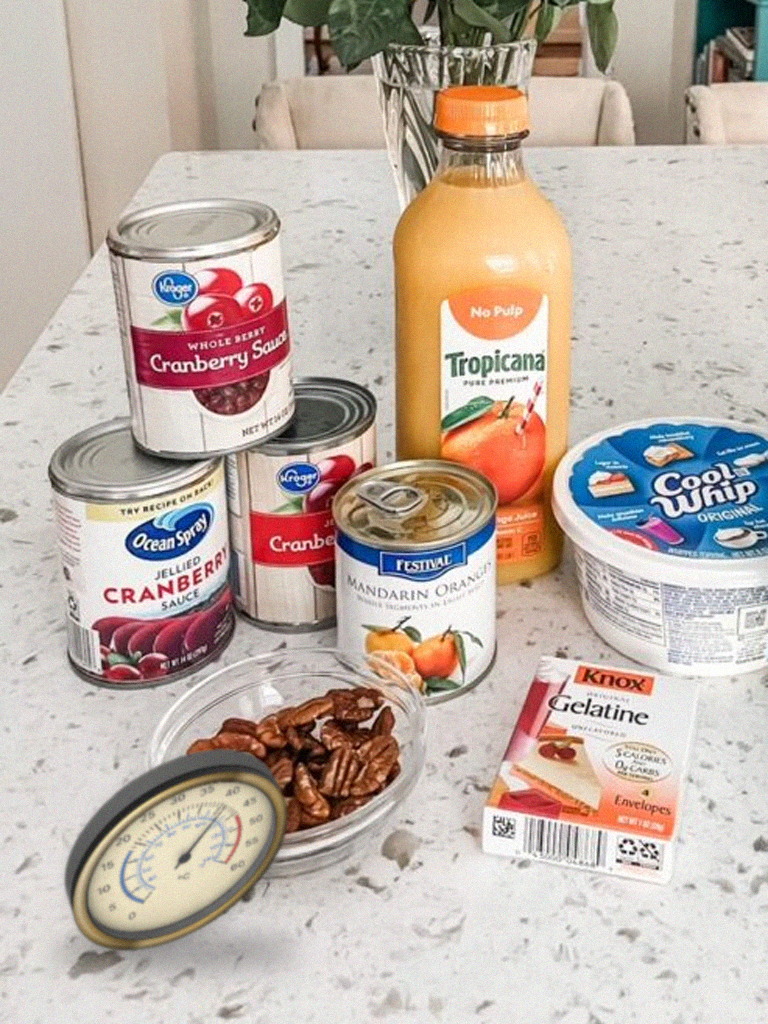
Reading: 40 °C
